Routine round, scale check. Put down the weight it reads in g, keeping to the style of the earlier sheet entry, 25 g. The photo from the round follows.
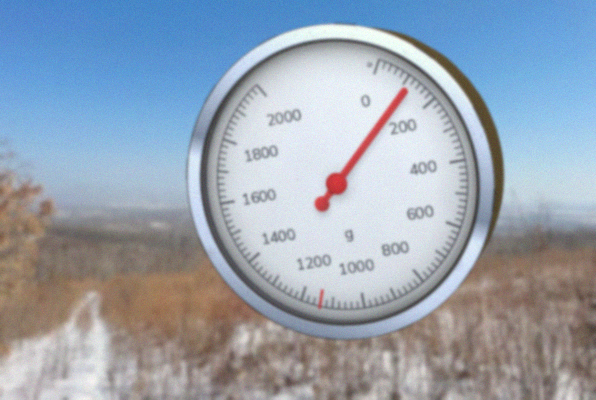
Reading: 120 g
